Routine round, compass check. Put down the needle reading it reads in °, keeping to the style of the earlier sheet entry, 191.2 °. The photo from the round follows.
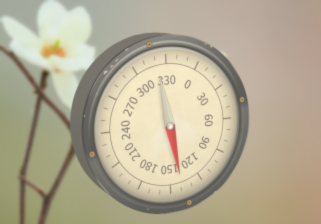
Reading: 140 °
